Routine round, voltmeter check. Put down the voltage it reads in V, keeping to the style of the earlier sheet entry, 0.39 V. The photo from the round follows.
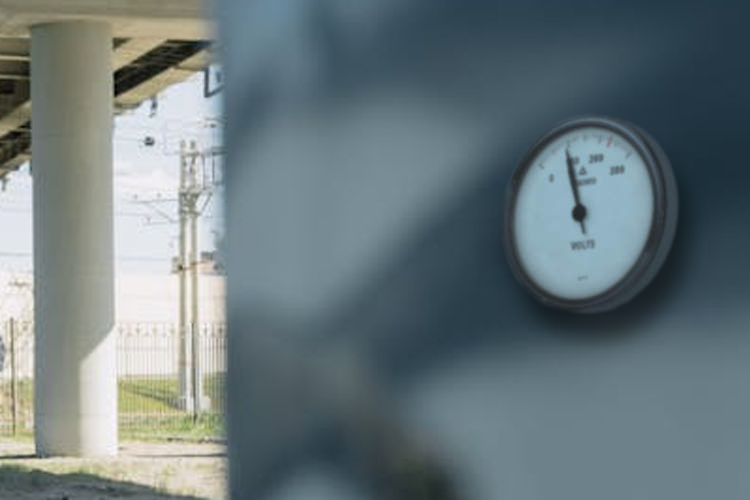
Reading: 100 V
